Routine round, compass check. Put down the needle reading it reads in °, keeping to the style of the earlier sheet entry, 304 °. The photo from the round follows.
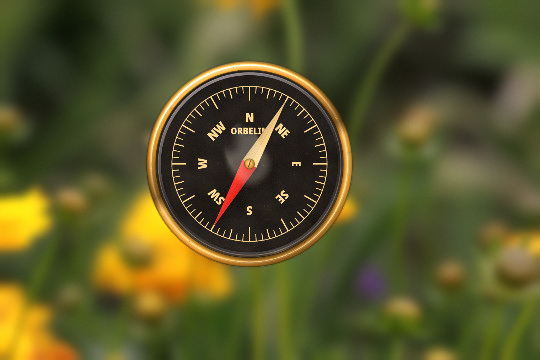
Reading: 210 °
